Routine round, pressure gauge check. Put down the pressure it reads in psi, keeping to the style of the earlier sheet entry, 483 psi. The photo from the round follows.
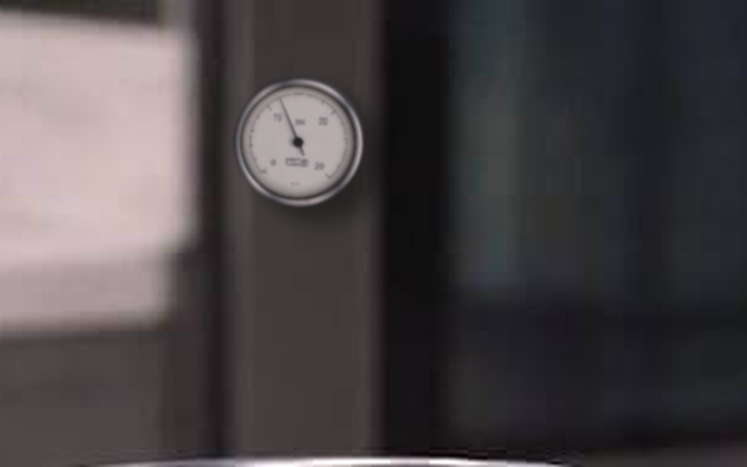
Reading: 12 psi
